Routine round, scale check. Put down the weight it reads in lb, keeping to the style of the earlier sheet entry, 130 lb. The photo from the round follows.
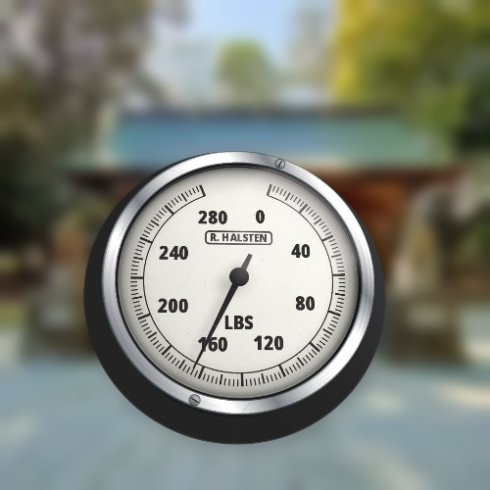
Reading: 164 lb
